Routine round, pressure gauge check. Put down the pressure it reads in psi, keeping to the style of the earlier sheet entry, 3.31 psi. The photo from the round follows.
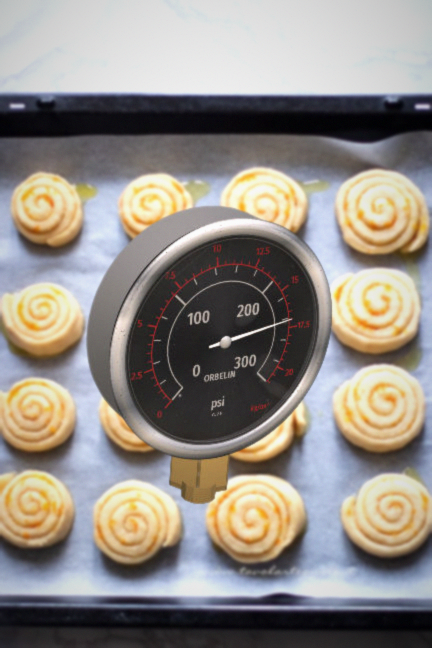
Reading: 240 psi
